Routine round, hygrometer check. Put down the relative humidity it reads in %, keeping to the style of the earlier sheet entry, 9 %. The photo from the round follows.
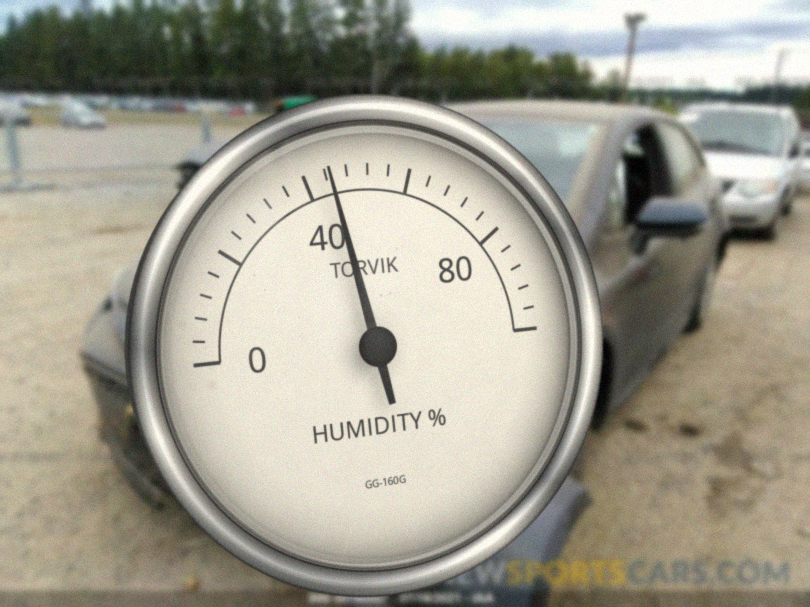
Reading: 44 %
